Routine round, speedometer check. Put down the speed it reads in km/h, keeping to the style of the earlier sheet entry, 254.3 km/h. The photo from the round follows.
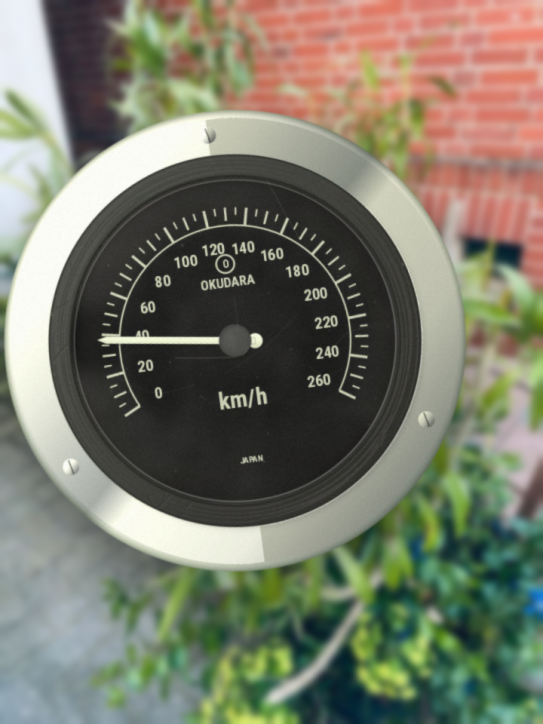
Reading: 37.5 km/h
